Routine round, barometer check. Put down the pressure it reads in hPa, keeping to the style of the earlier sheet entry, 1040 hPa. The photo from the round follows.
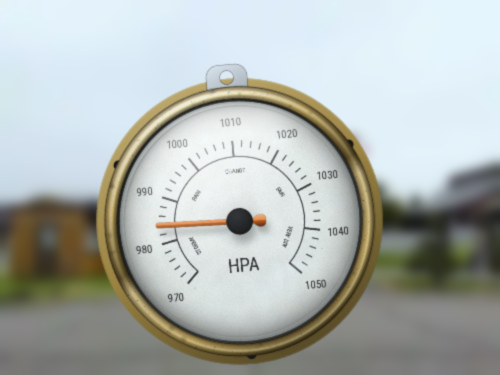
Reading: 984 hPa
